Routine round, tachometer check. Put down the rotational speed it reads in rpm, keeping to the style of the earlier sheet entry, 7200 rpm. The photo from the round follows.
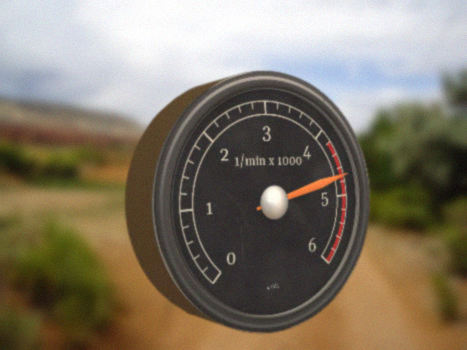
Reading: 4700 rpm
